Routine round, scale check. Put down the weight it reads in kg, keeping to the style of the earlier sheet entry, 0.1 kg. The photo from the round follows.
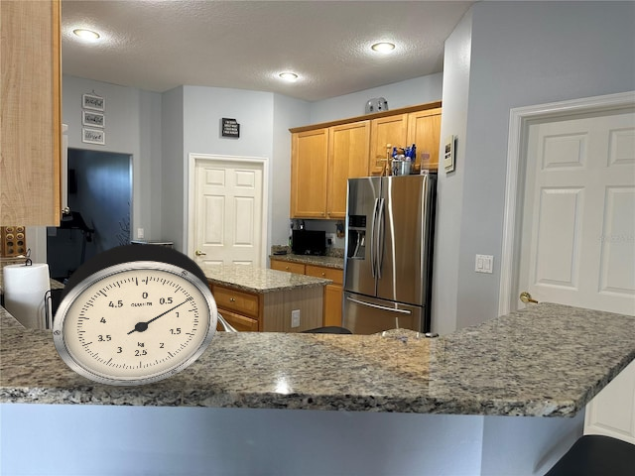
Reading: 0.75 kg
